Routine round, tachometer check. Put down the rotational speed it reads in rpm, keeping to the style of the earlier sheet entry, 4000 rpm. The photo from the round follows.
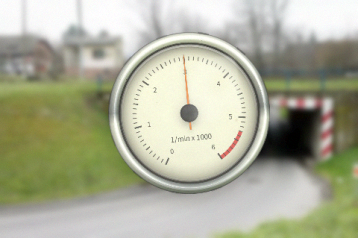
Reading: 3000 rpm
